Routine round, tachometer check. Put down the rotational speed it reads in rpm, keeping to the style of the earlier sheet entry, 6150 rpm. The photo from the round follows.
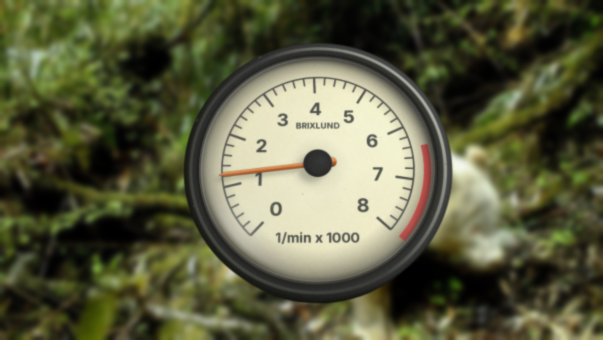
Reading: 1200 rpm
